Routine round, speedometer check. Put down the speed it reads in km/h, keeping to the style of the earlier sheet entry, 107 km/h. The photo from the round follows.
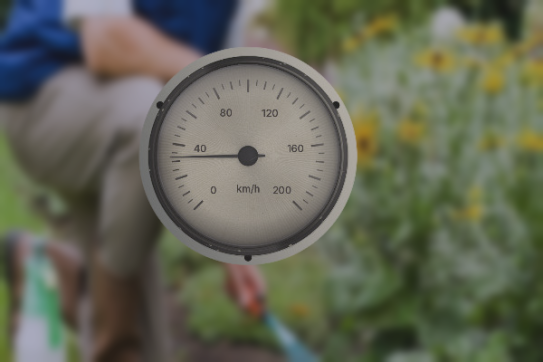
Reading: 32.5 km/h
